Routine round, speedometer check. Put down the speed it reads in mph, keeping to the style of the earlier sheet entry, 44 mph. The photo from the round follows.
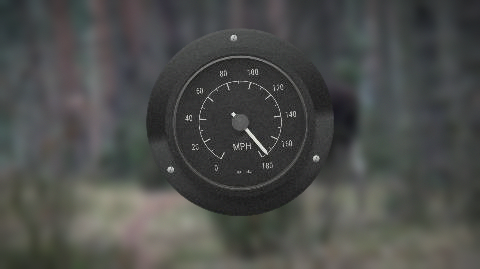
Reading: 175 mph
